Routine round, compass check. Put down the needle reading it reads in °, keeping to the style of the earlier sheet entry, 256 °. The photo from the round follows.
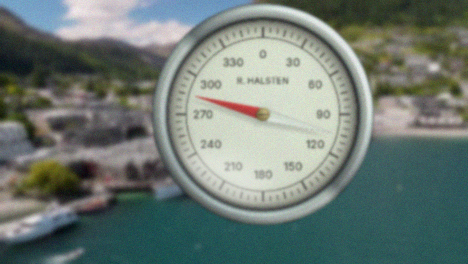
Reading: 285 °
